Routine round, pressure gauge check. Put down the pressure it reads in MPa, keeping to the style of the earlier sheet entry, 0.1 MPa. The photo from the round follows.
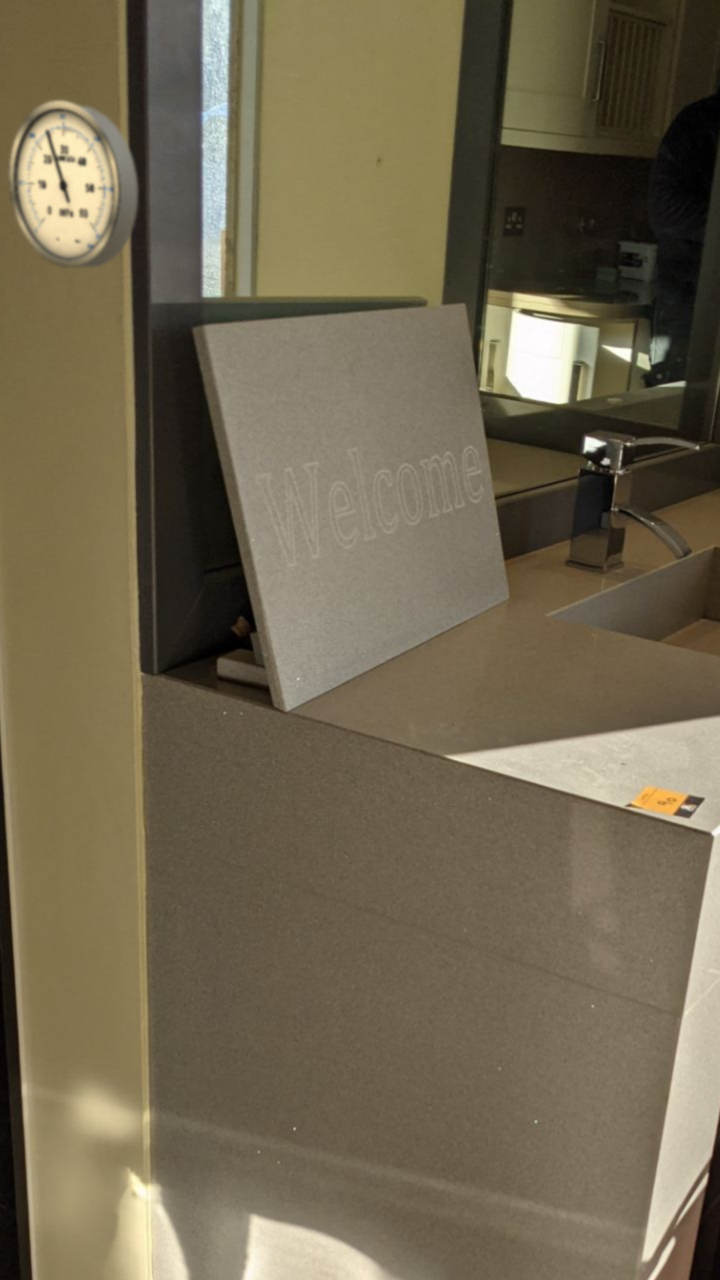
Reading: 25 MPa
